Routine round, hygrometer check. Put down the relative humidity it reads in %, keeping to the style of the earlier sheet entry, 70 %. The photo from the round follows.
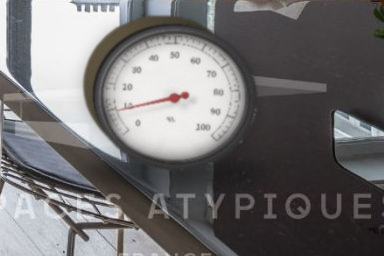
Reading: 10 %
